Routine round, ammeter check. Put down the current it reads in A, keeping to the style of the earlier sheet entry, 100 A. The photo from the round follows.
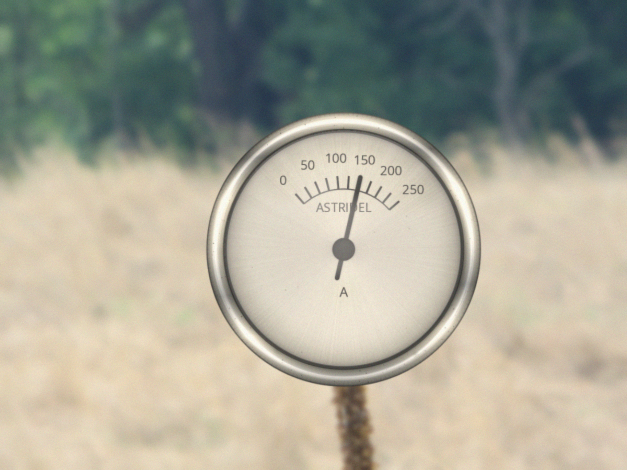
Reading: 150 A
